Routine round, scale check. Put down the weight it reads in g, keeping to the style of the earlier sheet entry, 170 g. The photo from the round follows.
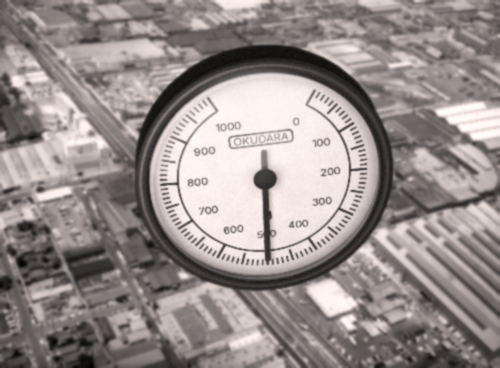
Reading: 500 g
